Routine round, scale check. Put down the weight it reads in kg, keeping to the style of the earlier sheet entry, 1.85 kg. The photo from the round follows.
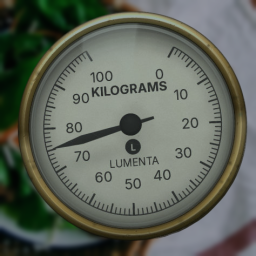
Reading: 75 kg
